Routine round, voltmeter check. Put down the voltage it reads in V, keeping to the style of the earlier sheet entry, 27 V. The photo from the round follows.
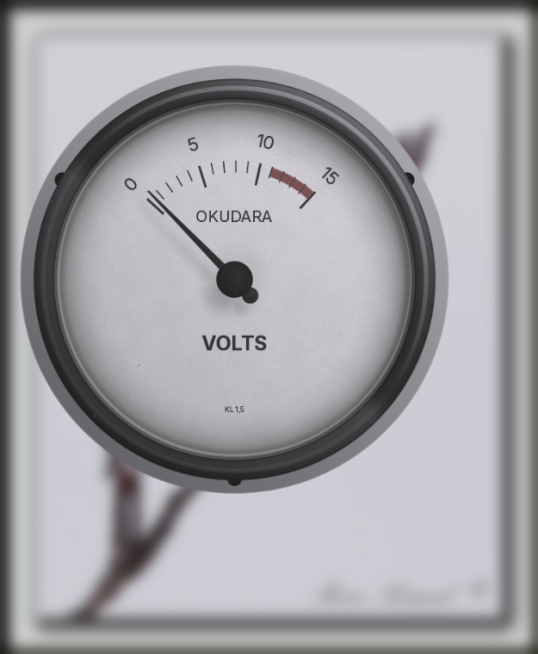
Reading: 0.5 V
